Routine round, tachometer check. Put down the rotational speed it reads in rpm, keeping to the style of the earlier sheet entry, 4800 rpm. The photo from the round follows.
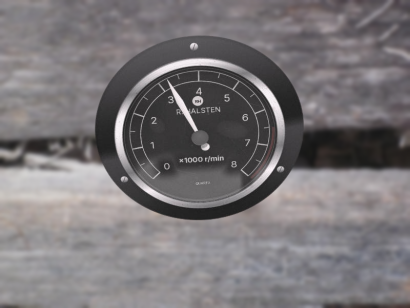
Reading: 3250 rpm
